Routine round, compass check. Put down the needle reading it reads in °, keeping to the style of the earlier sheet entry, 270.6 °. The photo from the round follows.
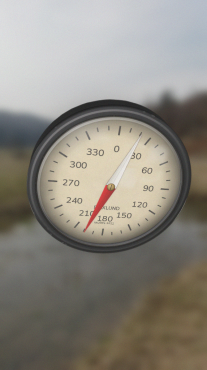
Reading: 200 °
